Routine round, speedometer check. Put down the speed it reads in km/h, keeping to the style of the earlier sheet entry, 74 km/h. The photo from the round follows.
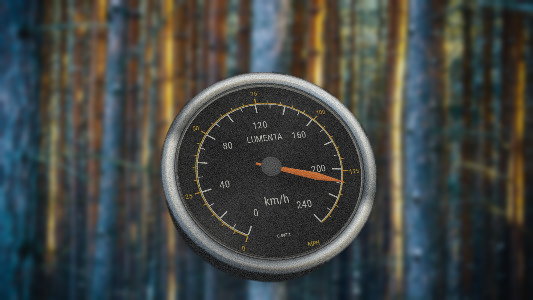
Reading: 210 km/h
